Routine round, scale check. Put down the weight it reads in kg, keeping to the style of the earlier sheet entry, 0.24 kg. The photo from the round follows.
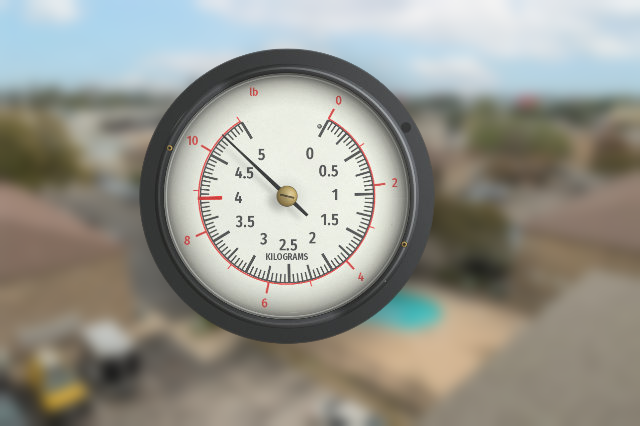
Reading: 4.75 kg
